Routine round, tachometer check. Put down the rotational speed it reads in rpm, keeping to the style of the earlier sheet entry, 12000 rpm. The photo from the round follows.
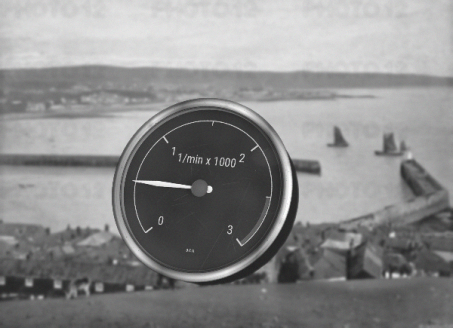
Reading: 500 rpm
